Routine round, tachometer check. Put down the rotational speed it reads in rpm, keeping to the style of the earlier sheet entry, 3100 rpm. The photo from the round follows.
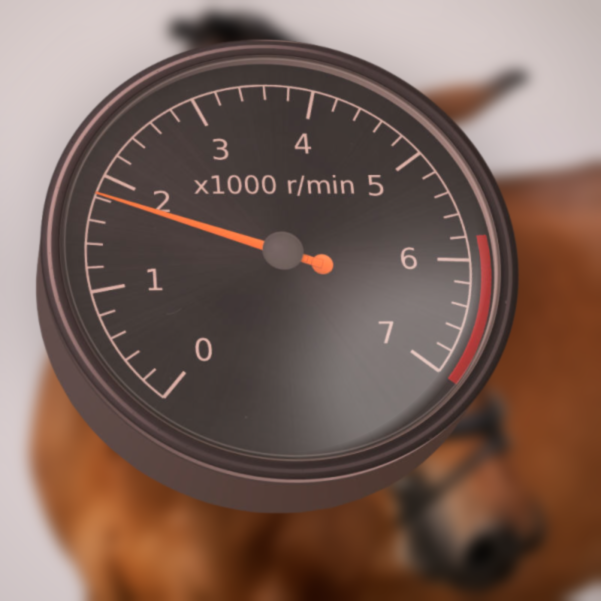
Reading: 1800 rpm
